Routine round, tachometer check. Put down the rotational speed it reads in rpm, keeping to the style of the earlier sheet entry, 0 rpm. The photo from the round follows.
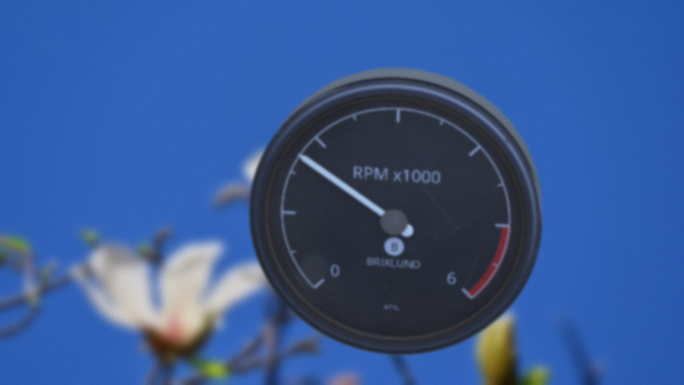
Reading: 1750 rpm
